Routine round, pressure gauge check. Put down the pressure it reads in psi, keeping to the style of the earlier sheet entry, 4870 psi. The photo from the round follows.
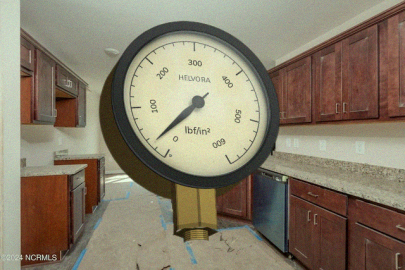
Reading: 30 psi
